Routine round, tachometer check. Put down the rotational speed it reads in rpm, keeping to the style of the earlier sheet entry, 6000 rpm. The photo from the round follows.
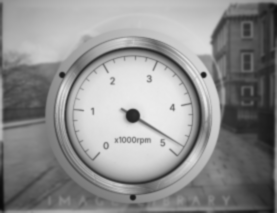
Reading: 4800 rpm
